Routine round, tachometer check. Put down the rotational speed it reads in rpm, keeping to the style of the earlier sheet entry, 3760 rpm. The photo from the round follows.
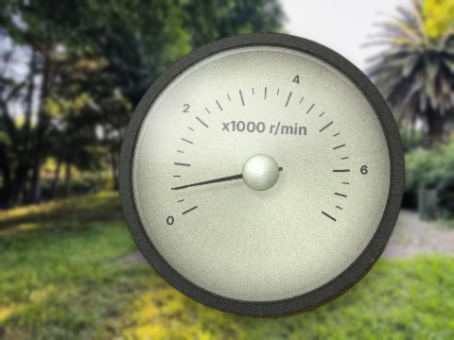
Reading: 500 rpm
